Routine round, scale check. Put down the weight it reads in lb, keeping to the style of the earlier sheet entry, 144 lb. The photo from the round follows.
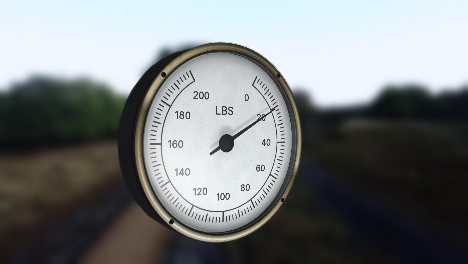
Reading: 20 lb
